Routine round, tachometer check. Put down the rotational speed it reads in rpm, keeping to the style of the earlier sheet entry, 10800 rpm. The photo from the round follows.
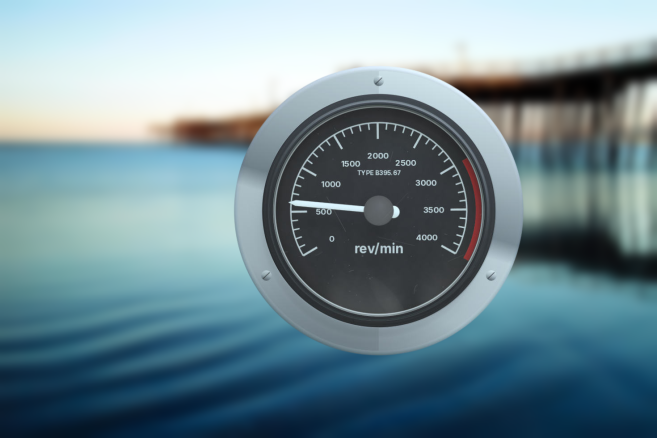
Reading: 600 rpm
